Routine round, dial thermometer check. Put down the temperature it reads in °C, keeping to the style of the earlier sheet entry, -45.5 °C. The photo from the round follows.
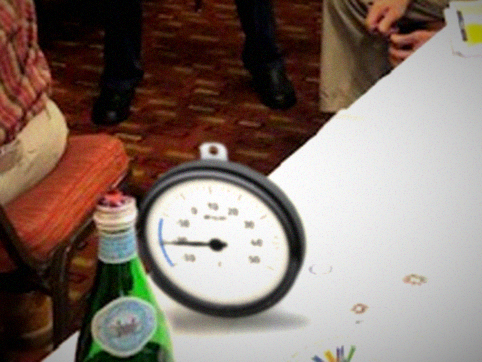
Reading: -20 °C
